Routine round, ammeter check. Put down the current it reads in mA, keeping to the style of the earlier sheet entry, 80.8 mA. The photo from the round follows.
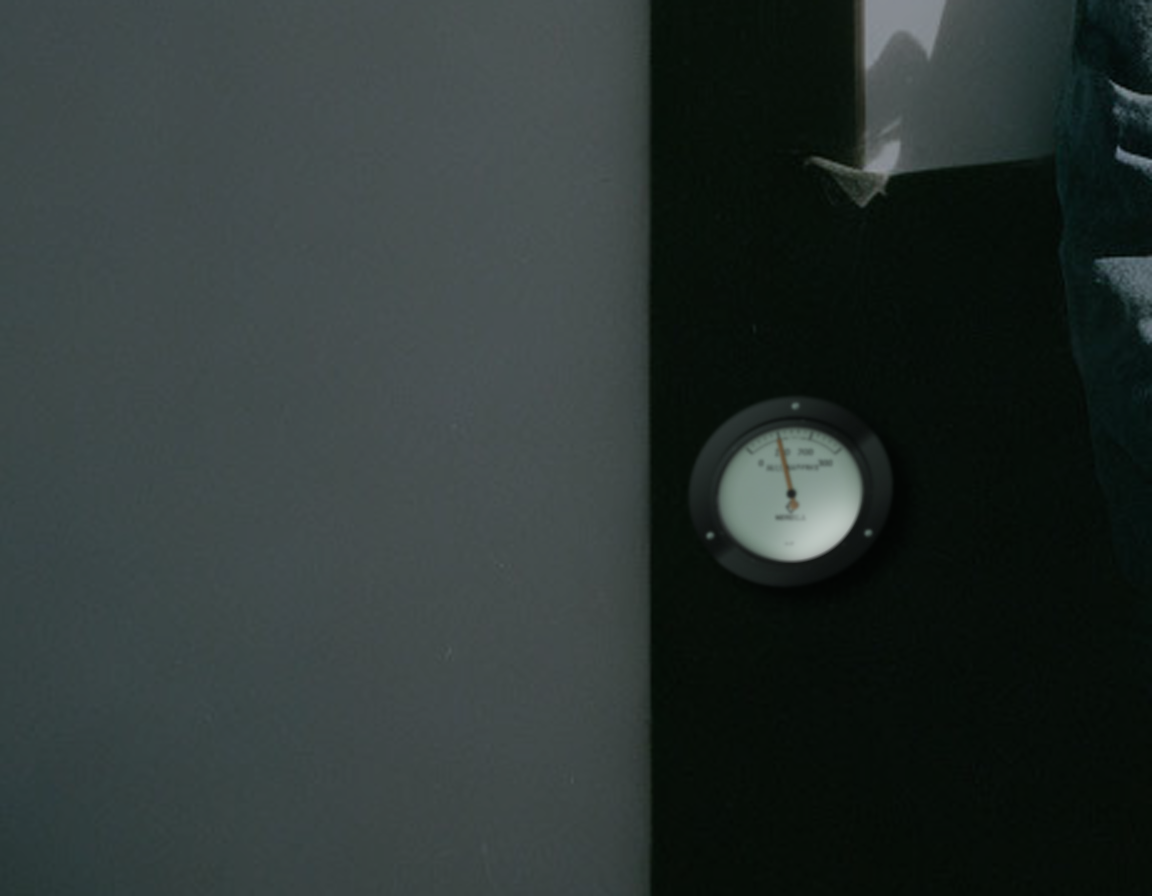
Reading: 100 mA
